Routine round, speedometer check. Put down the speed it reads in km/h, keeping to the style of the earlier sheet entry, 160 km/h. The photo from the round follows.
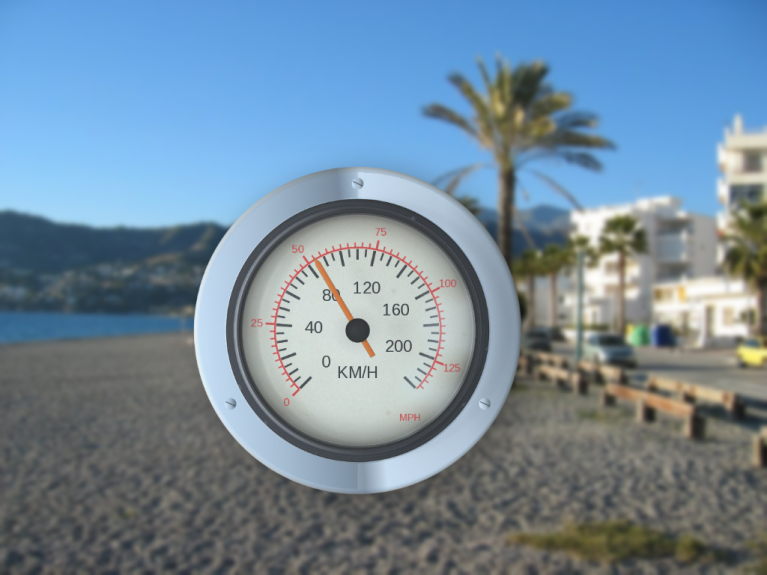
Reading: 85 km/h
